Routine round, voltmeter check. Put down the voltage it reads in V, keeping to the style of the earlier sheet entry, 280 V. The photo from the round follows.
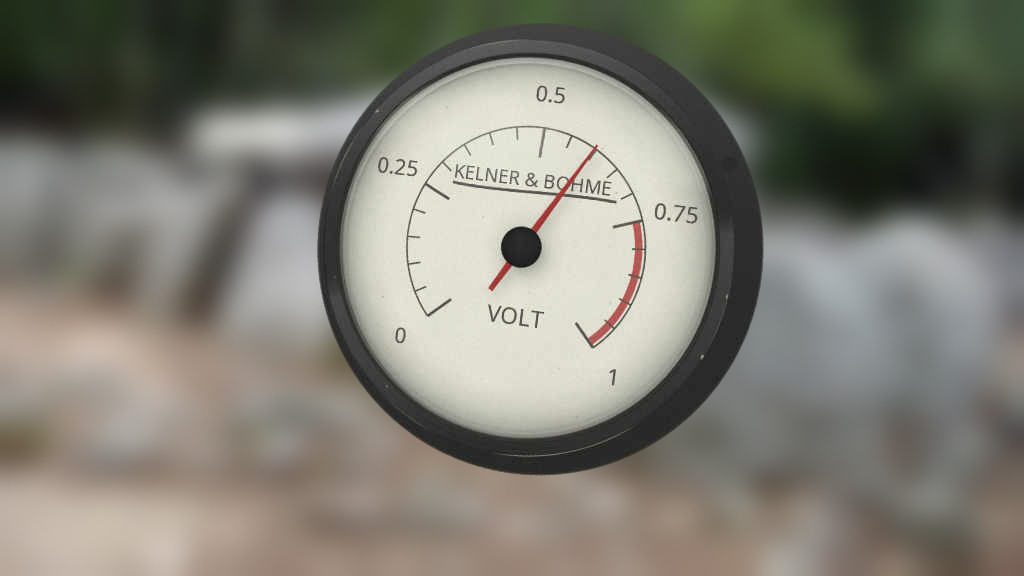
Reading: 0.6 V
